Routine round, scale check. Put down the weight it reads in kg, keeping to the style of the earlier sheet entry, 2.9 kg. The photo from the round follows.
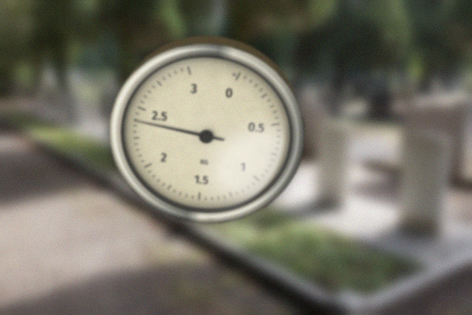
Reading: 2.4 kg
